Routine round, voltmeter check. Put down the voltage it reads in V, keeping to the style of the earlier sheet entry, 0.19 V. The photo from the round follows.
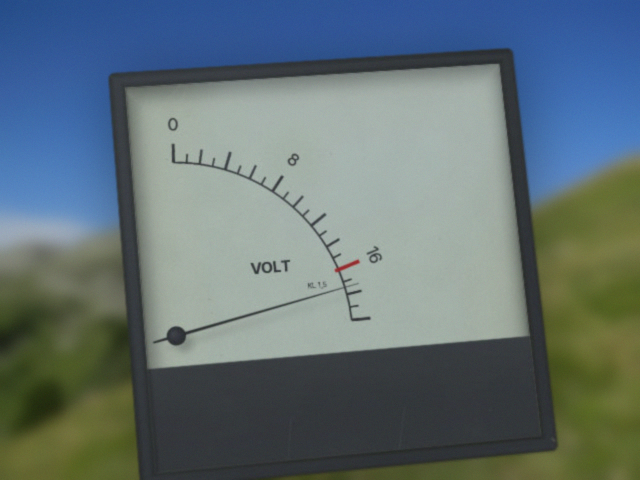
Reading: 17.5 V
